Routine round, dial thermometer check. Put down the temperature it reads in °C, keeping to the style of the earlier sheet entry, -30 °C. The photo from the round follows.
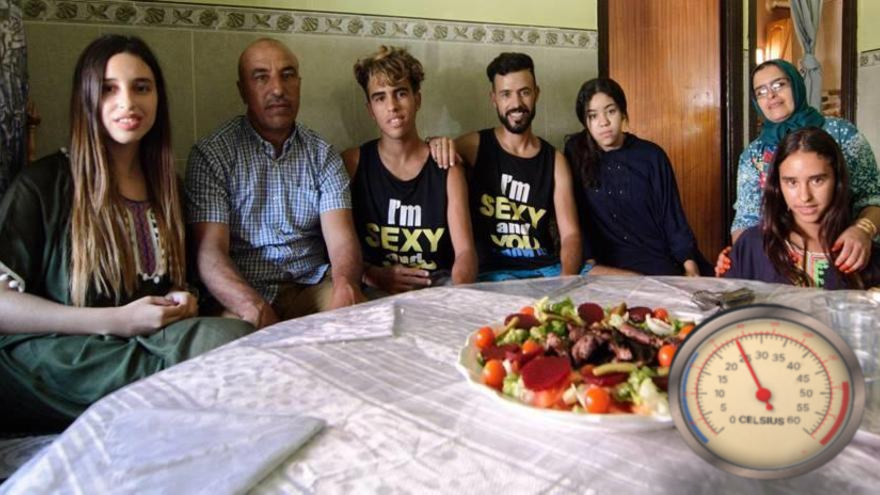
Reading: 25 °C
